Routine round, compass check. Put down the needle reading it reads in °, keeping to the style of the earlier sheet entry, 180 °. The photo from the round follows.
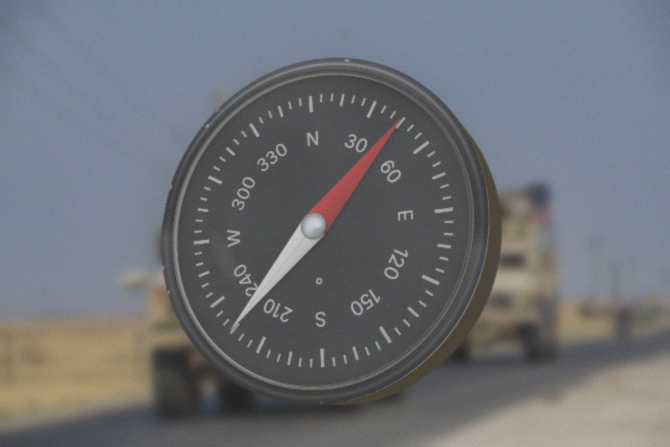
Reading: 45 °
